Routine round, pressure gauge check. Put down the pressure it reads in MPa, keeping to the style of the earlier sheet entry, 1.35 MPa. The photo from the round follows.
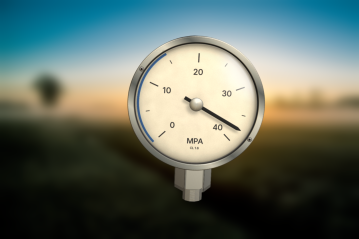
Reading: 37.5 MPa
